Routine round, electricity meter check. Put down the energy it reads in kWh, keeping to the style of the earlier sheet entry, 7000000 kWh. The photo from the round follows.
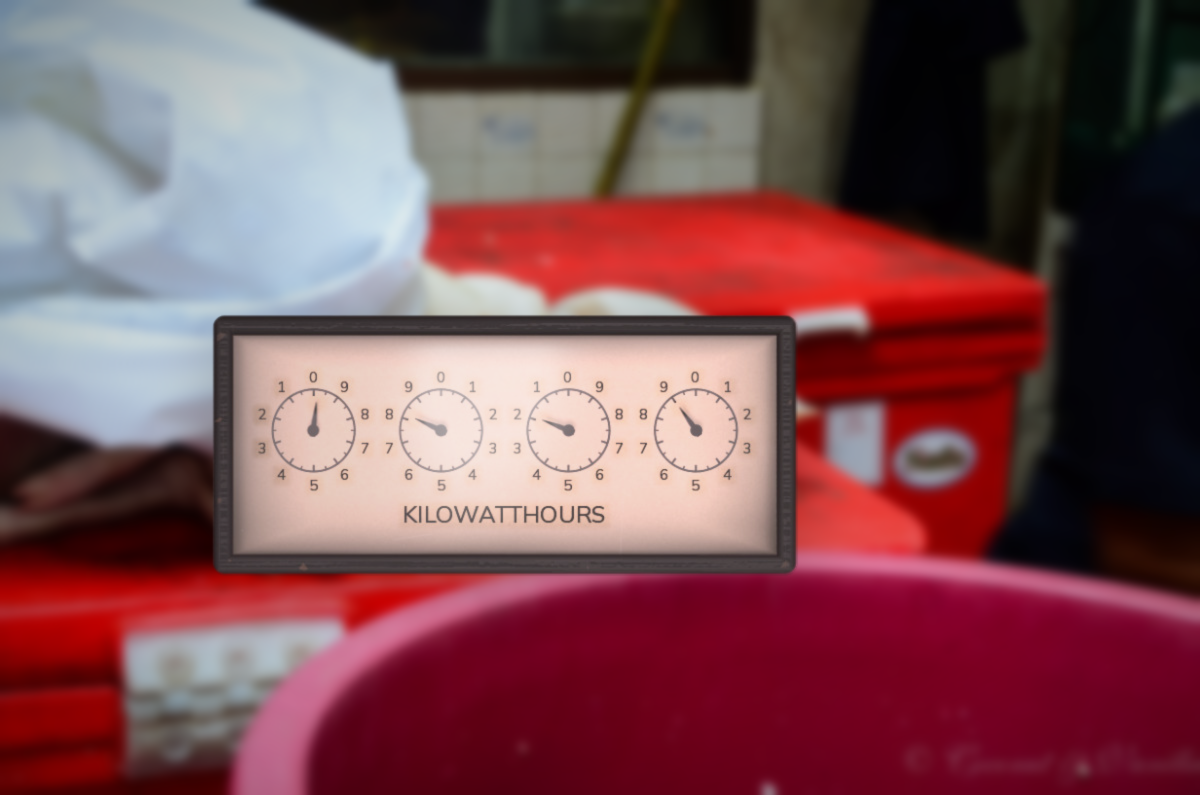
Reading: 9819 kWh
